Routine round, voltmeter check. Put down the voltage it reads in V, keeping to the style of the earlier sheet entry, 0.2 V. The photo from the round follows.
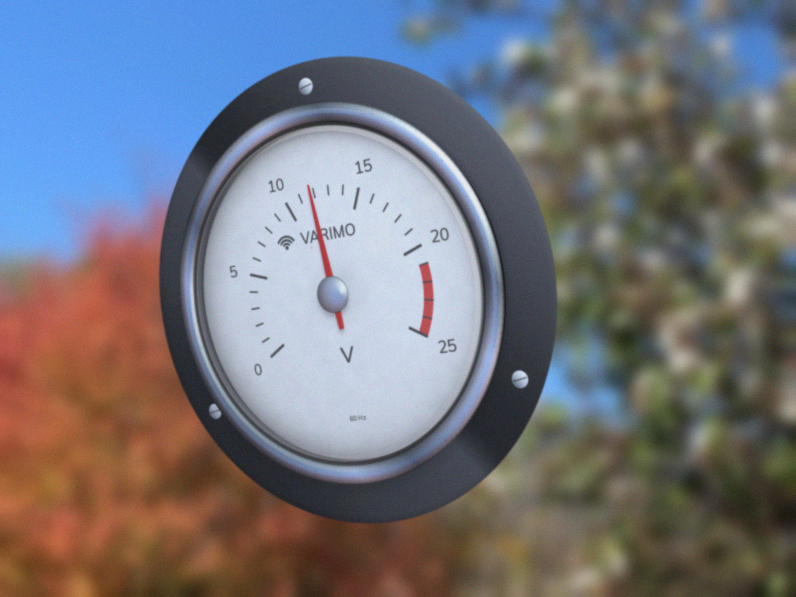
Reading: 12 V
